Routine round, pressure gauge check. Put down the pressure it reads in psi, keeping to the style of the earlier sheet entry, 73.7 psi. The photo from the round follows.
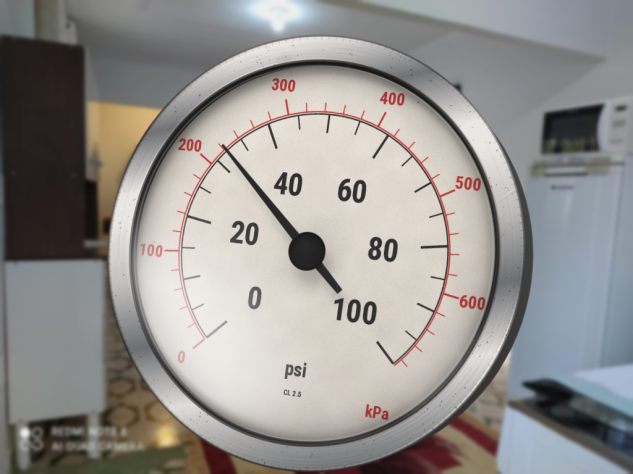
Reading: 32.5 psi
